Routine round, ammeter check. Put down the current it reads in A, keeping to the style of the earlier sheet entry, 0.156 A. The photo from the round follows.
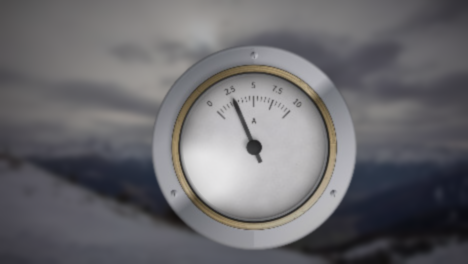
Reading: 2.5 A
